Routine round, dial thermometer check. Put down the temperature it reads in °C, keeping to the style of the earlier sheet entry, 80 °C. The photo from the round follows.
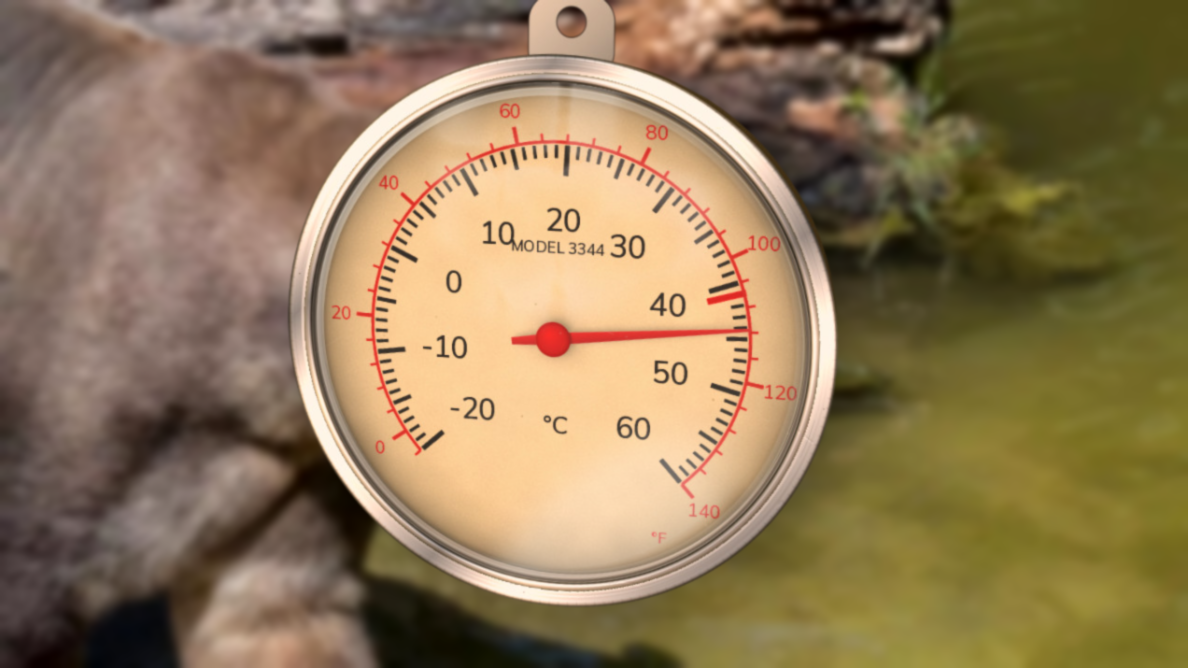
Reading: 44 °C
